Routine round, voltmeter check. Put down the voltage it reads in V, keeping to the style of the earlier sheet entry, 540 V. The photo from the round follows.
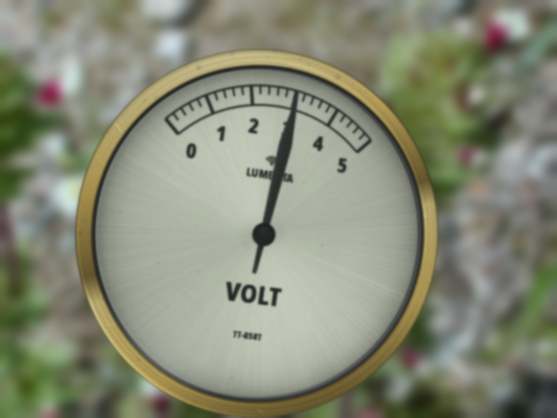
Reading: 3 V
